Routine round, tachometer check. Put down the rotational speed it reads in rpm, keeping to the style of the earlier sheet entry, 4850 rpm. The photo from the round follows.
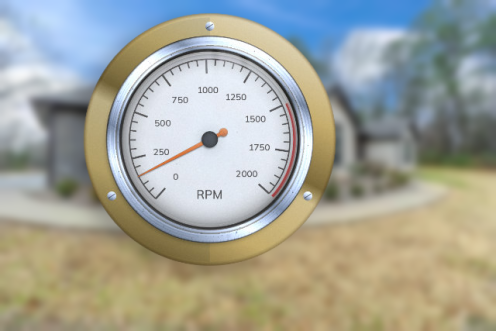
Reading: 150 rpm
